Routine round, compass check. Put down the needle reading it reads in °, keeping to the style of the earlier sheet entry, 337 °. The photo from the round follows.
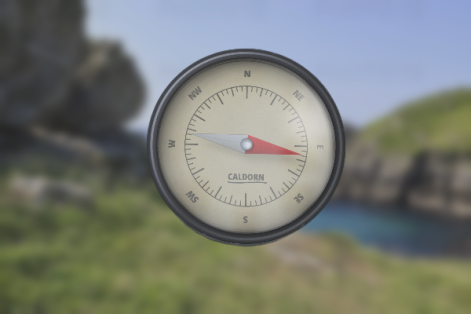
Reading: 100 °
